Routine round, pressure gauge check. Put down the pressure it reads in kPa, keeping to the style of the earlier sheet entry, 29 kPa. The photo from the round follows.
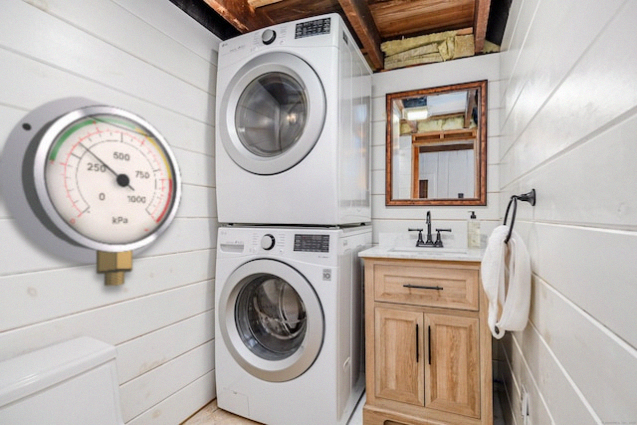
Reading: 300 kPa
